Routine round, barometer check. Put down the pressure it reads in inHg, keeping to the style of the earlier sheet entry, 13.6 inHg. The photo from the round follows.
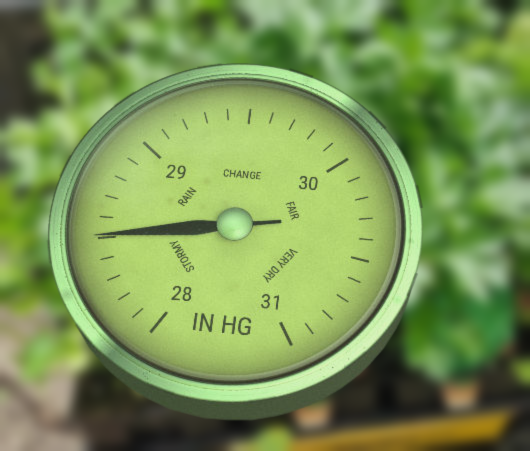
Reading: 28.5 inHg
